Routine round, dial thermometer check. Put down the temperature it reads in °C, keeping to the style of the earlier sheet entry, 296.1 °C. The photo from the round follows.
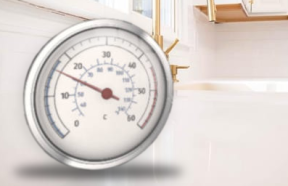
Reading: 16 °C
